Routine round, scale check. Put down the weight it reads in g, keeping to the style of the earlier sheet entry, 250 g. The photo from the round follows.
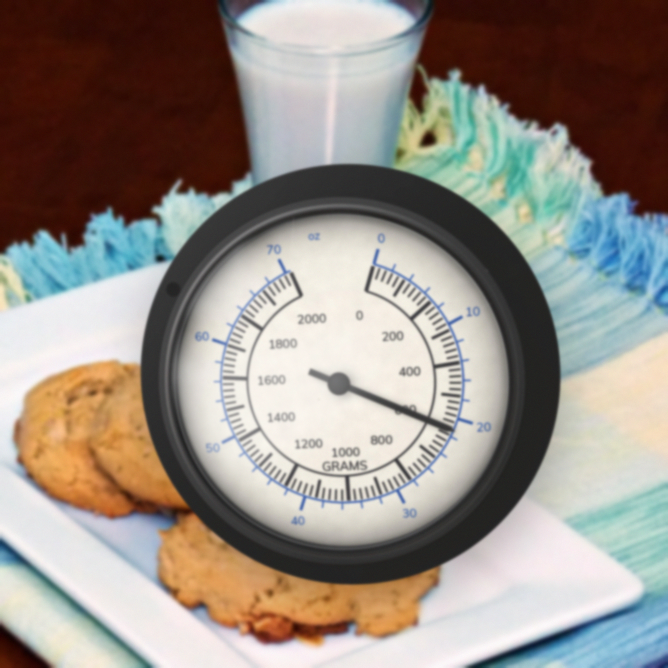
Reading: 600 g
